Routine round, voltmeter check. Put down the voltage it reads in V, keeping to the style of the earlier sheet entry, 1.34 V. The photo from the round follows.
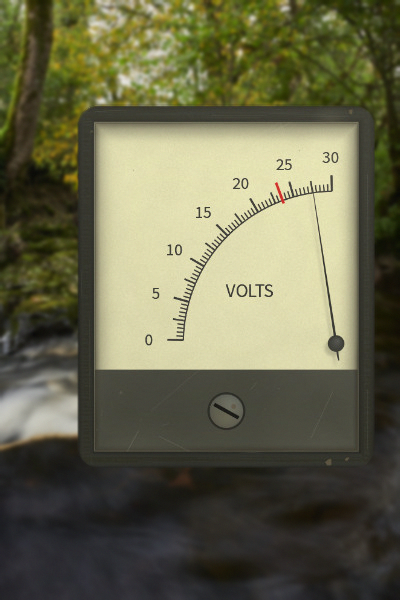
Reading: 27.5 V
